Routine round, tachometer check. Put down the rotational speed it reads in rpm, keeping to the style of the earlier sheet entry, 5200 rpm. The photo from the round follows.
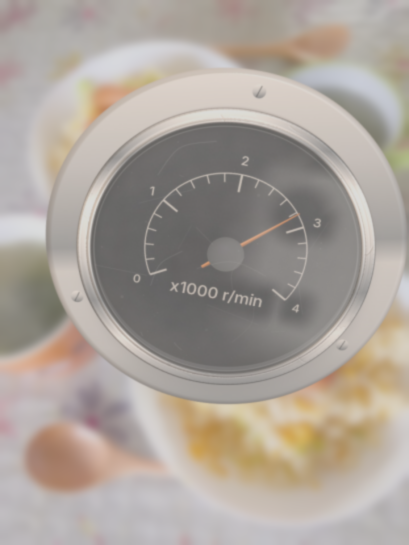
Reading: 2800 rpm
